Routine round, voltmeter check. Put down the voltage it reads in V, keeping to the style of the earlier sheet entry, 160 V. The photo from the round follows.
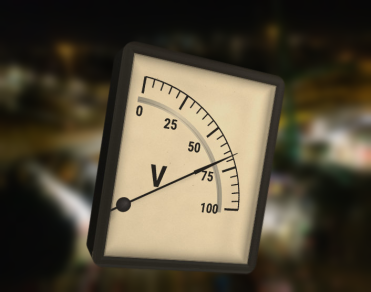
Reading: 67.5 V
